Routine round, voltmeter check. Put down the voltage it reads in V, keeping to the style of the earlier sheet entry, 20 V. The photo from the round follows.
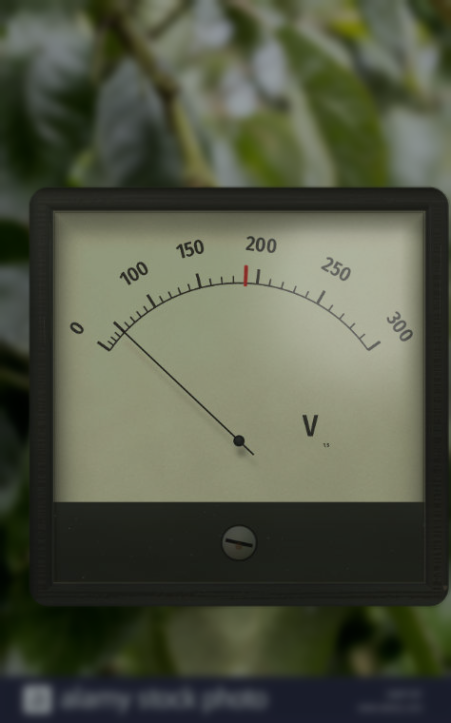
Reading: 50 V
